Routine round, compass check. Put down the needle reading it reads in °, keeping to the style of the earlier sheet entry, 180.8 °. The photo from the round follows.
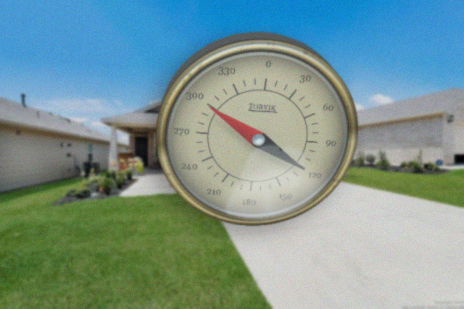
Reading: 300 °
